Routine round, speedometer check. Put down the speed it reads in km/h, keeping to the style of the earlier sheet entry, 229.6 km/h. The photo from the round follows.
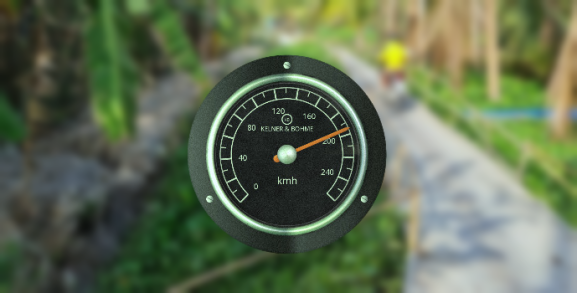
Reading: 195 km/h
